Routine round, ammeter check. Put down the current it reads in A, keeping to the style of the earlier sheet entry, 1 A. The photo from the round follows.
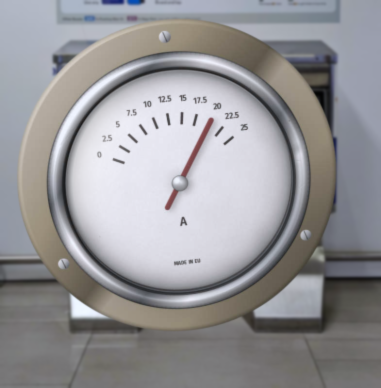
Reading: 20 A
